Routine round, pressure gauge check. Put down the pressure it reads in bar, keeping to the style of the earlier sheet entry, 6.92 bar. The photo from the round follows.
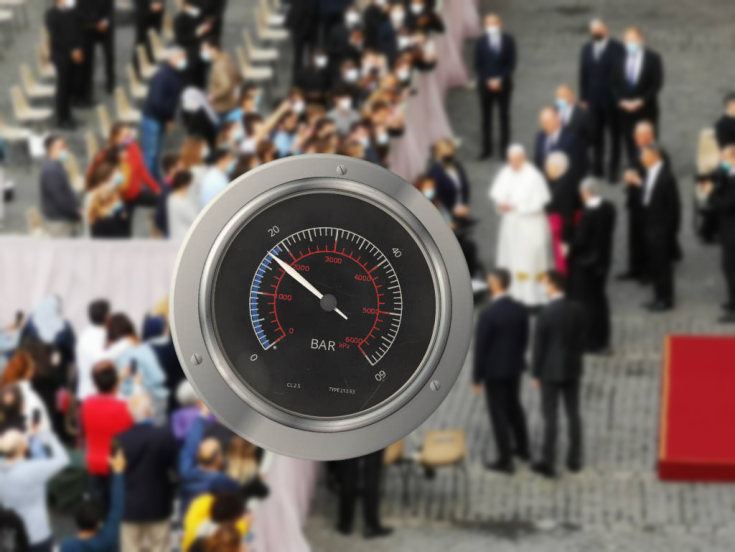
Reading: 17 bar
